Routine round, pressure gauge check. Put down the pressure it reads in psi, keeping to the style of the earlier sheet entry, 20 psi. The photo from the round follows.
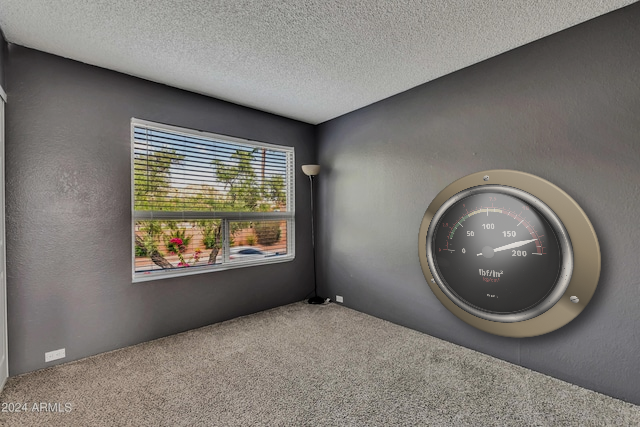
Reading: 180 psi
